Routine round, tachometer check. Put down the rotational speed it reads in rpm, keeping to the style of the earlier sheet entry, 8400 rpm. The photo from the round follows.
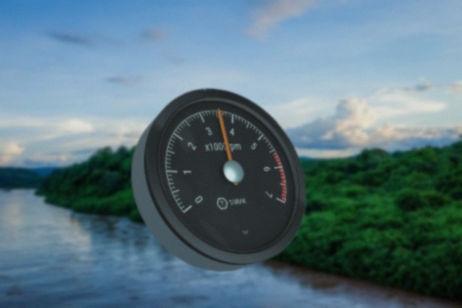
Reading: 3500 rpm
